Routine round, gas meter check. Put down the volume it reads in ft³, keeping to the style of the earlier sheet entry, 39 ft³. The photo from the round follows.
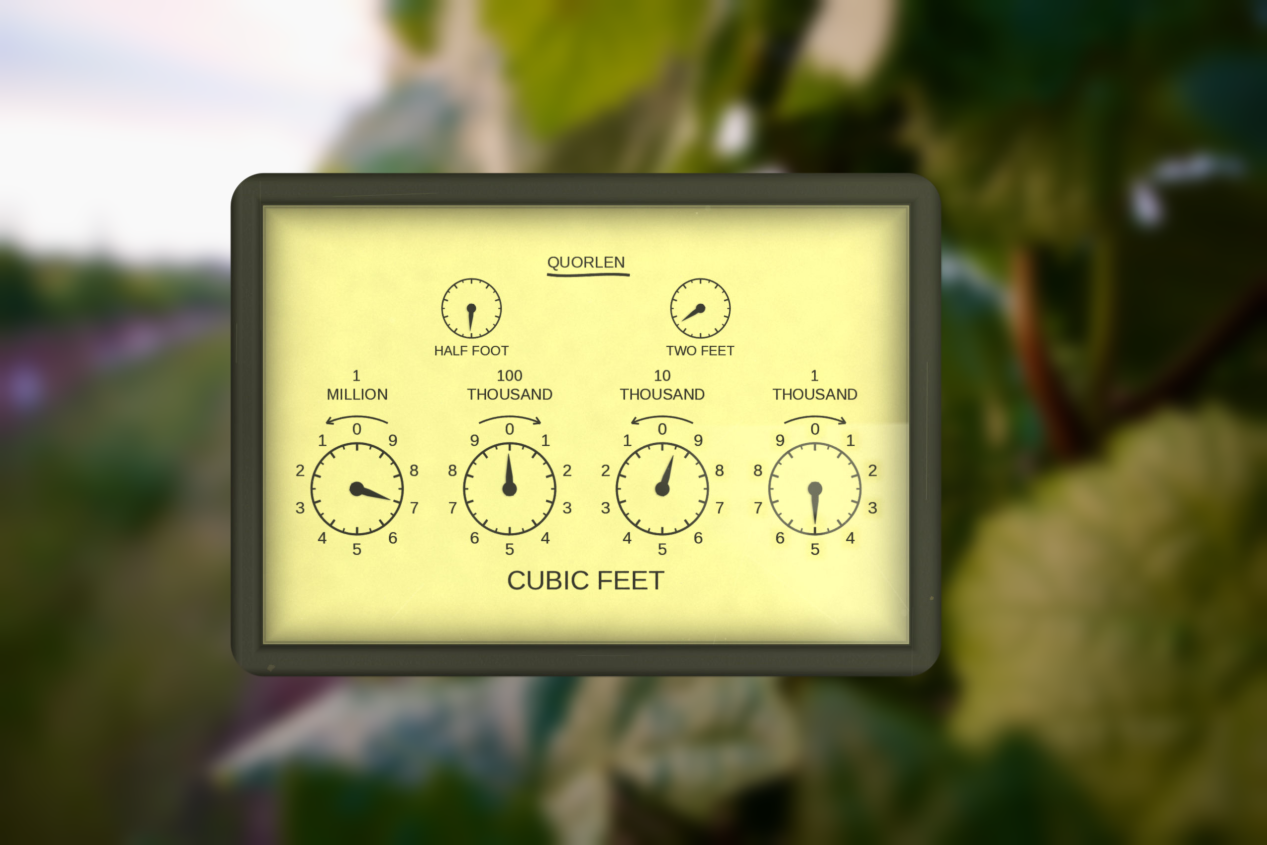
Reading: 699500 ft³
